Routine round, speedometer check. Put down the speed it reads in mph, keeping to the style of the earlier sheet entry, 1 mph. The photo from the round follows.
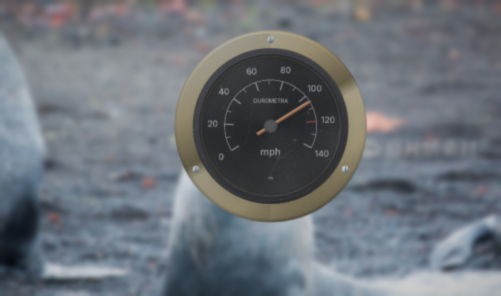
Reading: 105 mph
